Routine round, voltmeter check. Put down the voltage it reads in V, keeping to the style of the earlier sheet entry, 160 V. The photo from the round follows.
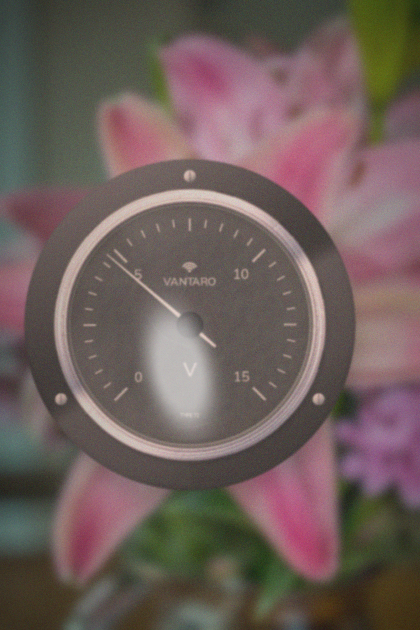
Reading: 4.75 V
